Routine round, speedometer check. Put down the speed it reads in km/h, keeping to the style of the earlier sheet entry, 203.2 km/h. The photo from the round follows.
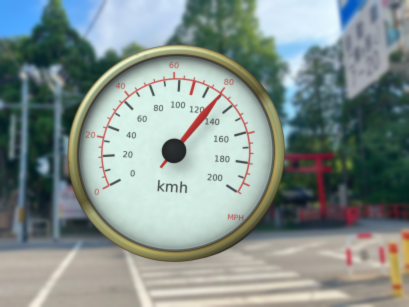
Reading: 130 km/h
